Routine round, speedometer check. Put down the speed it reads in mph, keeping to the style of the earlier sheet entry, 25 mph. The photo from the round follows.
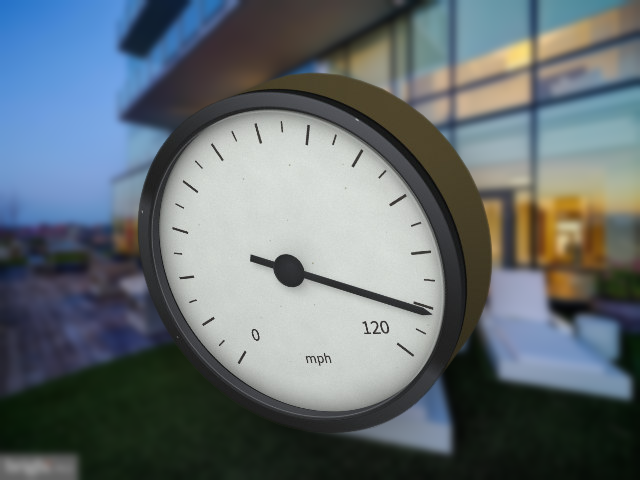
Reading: 110 mph
